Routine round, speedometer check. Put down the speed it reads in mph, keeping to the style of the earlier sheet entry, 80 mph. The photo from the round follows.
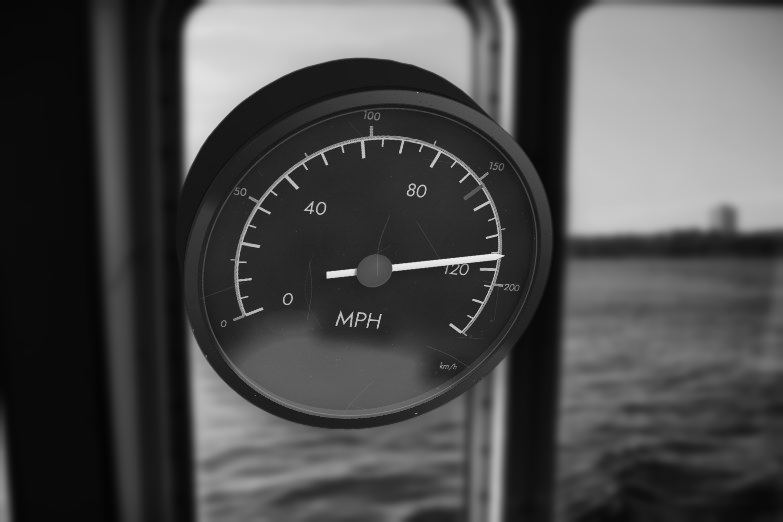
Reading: 115 mph
